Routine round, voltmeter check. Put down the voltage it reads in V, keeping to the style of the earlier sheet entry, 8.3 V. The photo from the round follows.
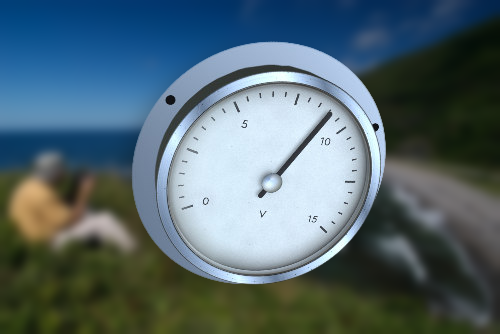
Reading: 9 V
